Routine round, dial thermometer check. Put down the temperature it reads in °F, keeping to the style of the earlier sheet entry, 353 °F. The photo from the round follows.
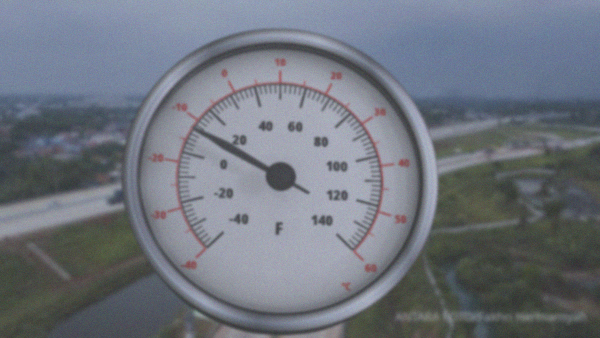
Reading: 10 °F
